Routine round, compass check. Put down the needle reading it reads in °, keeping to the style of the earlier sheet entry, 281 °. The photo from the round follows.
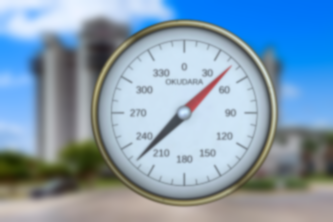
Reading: 45 °
